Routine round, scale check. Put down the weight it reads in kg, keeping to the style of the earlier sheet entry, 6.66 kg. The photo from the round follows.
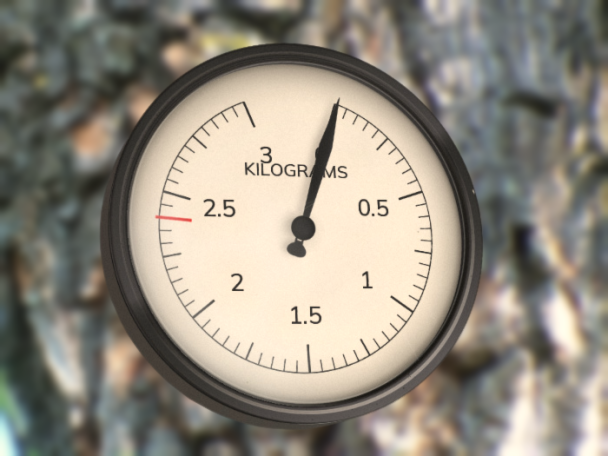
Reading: 0 kg
